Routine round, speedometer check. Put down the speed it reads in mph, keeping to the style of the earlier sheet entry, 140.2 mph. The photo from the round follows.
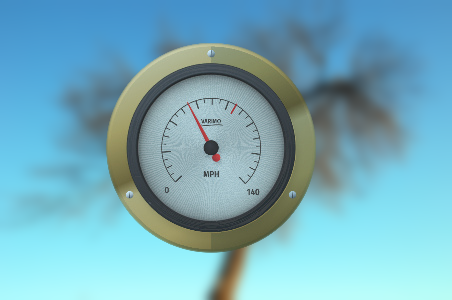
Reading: 55 mph
